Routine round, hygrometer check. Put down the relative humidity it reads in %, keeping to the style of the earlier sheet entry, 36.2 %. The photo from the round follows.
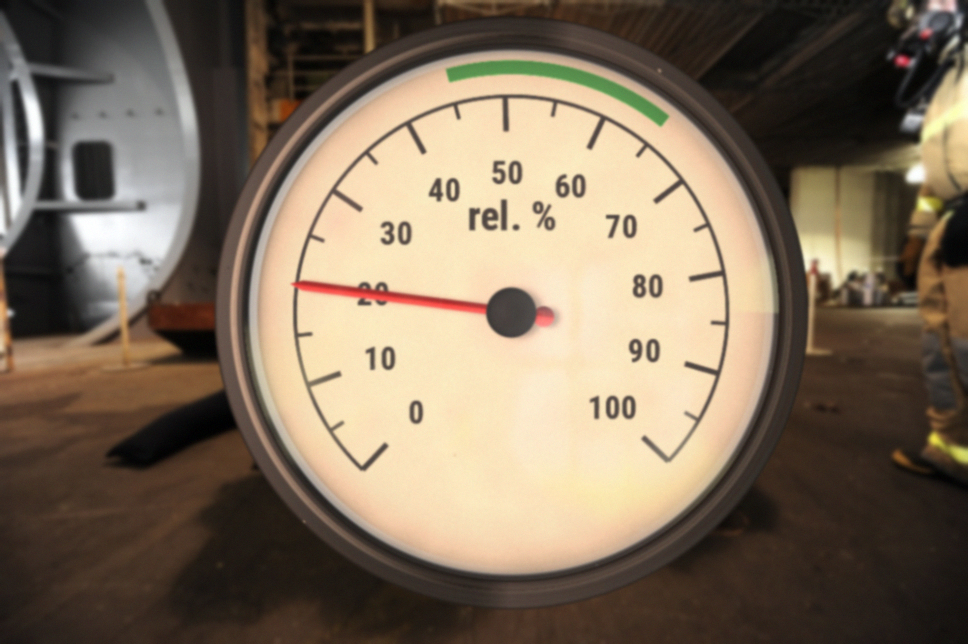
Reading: 20 %
